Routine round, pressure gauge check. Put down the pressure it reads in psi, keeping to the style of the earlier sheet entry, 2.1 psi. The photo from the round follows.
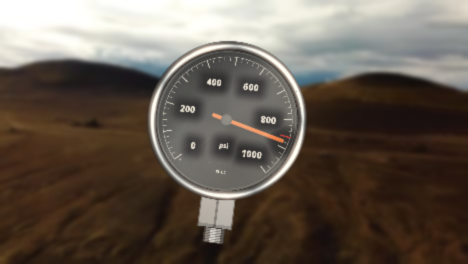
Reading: 880 psi
